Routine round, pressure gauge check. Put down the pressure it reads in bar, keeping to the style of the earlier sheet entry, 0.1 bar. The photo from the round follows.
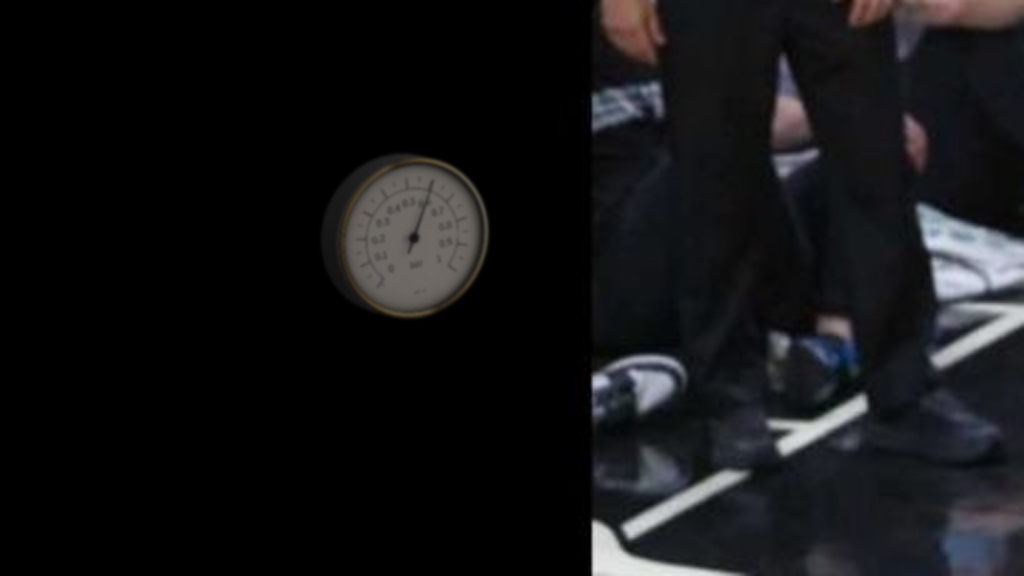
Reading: 0.6 bar
